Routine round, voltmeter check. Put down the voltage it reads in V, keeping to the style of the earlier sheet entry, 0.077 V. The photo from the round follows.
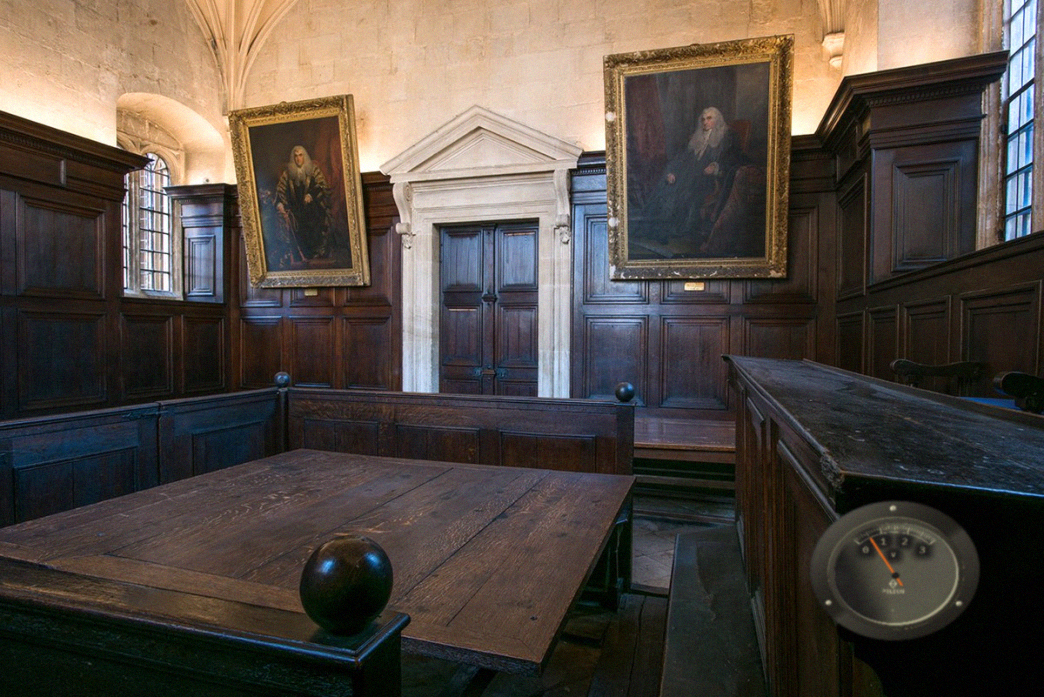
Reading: 0.5 V
